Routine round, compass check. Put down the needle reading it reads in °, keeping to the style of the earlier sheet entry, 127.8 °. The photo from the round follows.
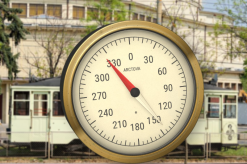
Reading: 325 °
